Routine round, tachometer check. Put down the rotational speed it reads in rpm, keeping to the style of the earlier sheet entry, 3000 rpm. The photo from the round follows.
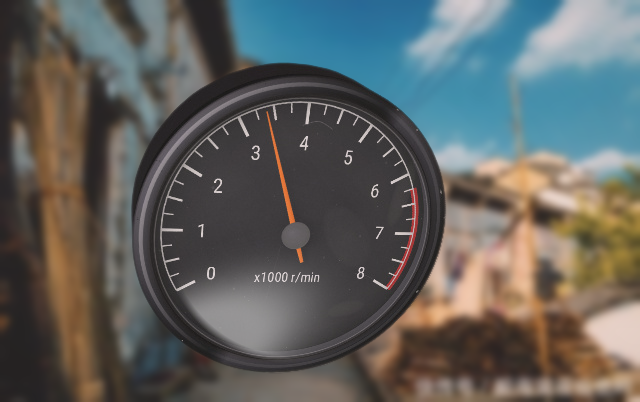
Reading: 3375 rpm
